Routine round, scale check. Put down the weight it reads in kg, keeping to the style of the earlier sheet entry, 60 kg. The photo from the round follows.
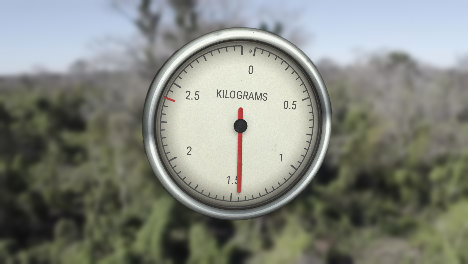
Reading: 1.45 kg
